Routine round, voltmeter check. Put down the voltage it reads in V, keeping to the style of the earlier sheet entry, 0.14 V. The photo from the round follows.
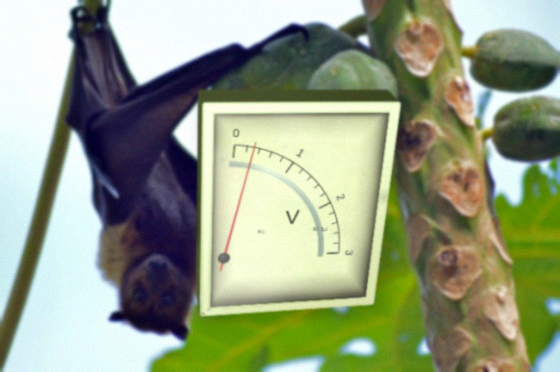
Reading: 0.3 V
